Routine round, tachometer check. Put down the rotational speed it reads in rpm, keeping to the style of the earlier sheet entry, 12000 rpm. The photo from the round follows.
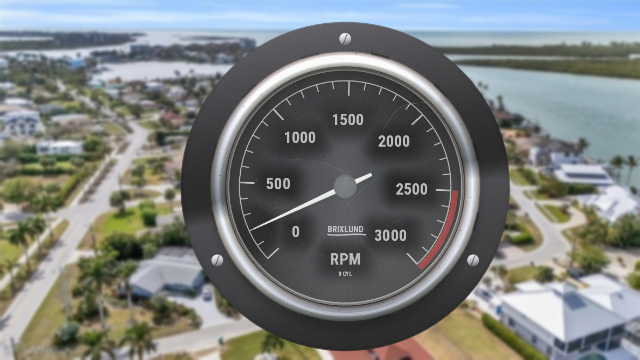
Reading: 200 rpm
